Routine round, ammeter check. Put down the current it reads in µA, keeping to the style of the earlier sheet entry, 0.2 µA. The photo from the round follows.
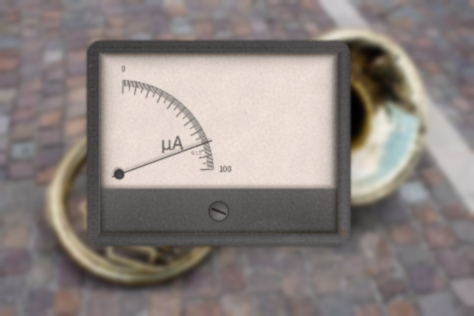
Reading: 80 µA
